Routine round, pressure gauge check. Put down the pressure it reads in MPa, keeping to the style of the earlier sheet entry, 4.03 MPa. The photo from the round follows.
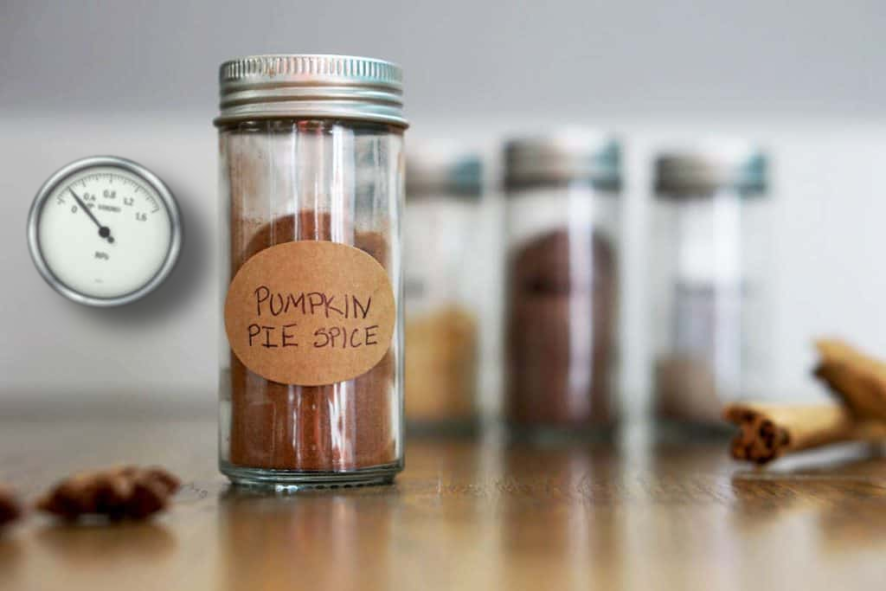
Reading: 0.2 MPa
